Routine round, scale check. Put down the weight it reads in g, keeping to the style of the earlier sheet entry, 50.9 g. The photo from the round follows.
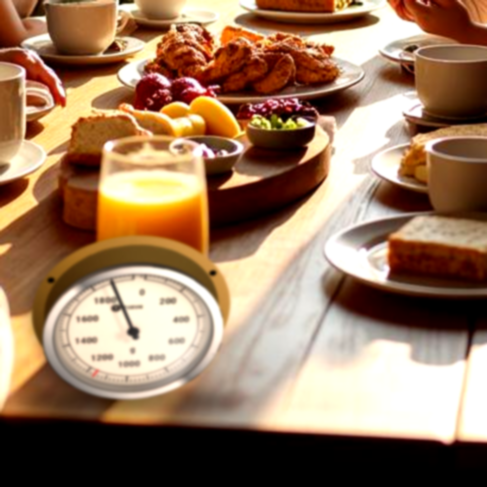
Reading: 1900 g
